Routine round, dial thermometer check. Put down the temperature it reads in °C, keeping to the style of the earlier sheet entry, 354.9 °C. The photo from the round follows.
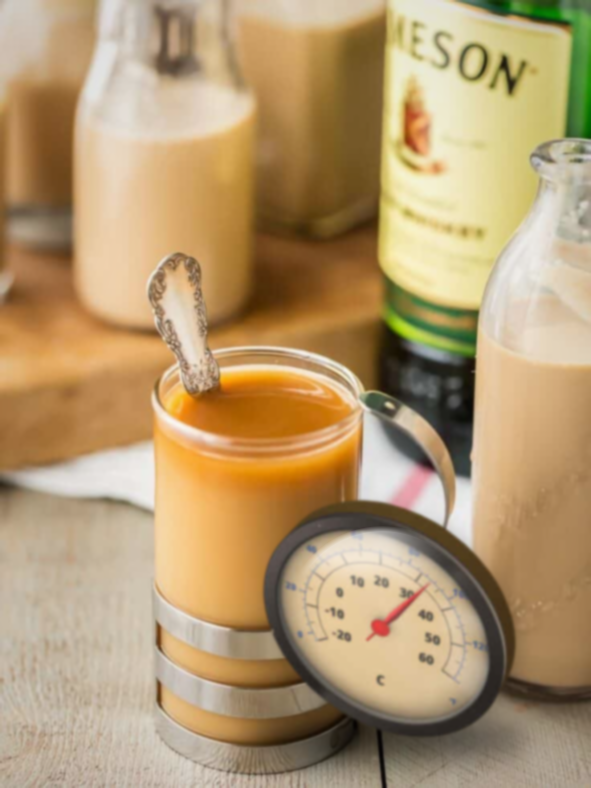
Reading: 32.5 °C
